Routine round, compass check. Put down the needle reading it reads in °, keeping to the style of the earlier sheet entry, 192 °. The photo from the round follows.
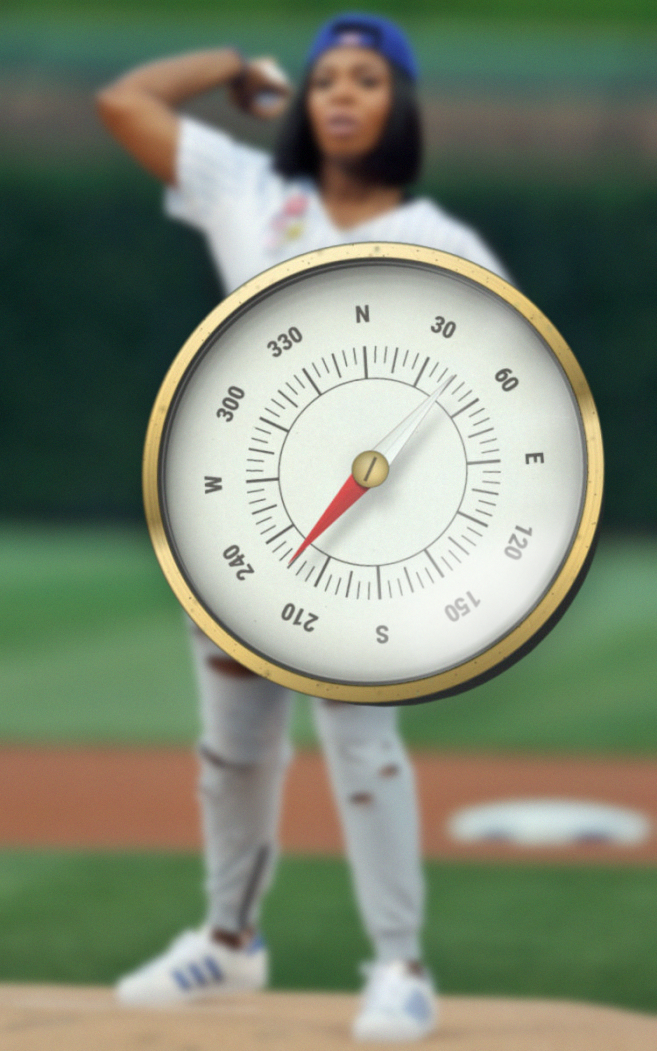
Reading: 225 °
